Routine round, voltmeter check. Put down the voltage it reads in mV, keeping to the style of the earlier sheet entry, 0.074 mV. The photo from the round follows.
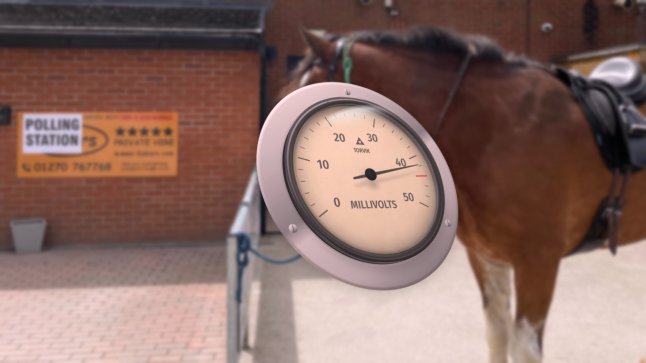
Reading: 42 mV
